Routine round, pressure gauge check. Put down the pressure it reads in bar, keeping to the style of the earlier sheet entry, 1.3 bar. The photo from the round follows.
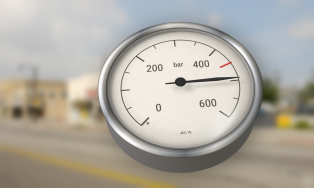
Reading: 500 bar
